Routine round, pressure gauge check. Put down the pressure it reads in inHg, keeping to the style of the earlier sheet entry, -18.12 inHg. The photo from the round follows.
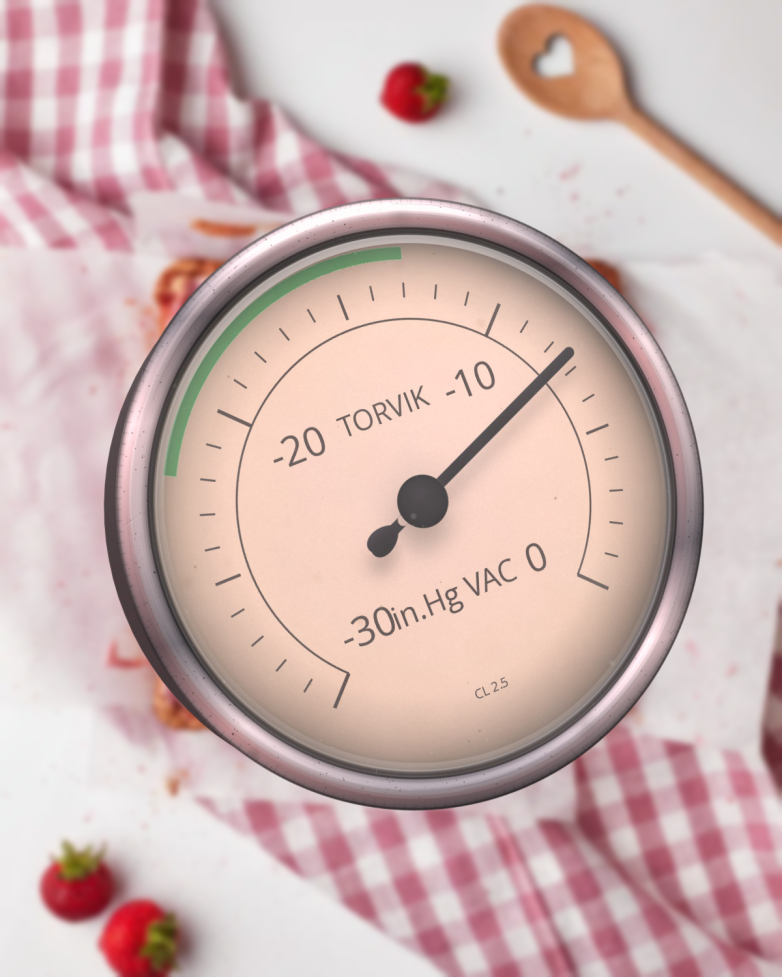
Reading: -7.5 inHg
